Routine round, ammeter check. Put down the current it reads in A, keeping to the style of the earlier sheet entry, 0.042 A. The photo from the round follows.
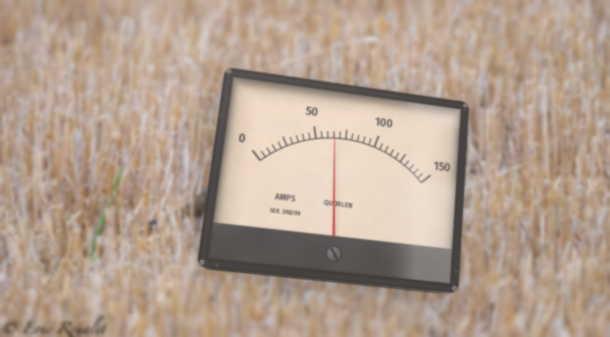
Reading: 65 A
